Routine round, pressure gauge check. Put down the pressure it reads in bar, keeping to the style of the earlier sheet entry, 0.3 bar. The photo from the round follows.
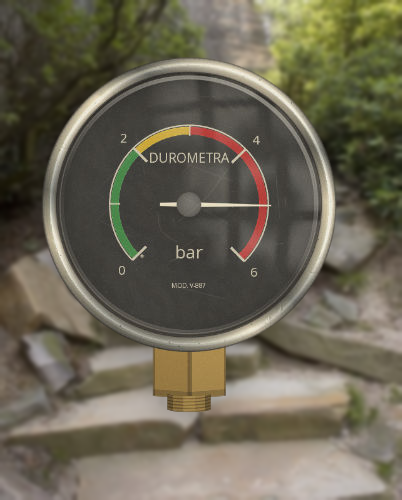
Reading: 5 bar
